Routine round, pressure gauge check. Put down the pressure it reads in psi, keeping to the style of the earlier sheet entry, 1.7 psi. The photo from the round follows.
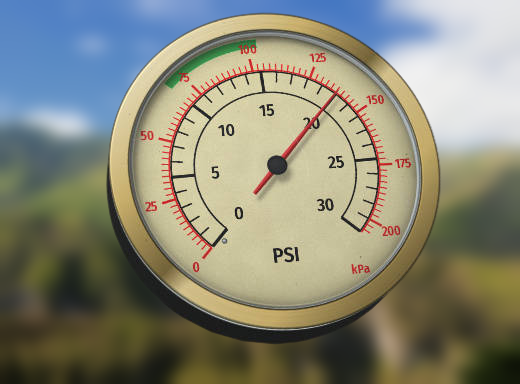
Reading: 20 psi
